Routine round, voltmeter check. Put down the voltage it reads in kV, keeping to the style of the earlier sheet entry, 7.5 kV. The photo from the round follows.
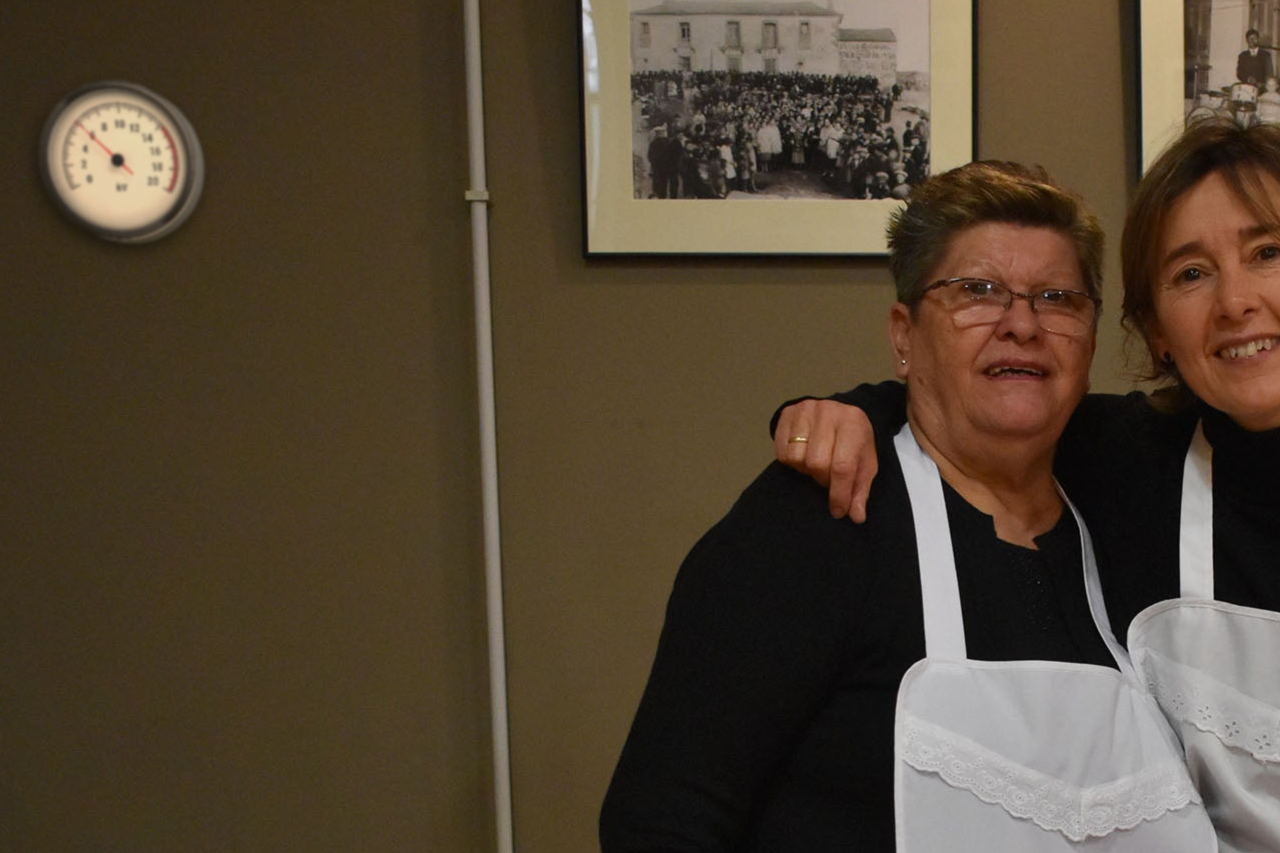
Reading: 6 kV
